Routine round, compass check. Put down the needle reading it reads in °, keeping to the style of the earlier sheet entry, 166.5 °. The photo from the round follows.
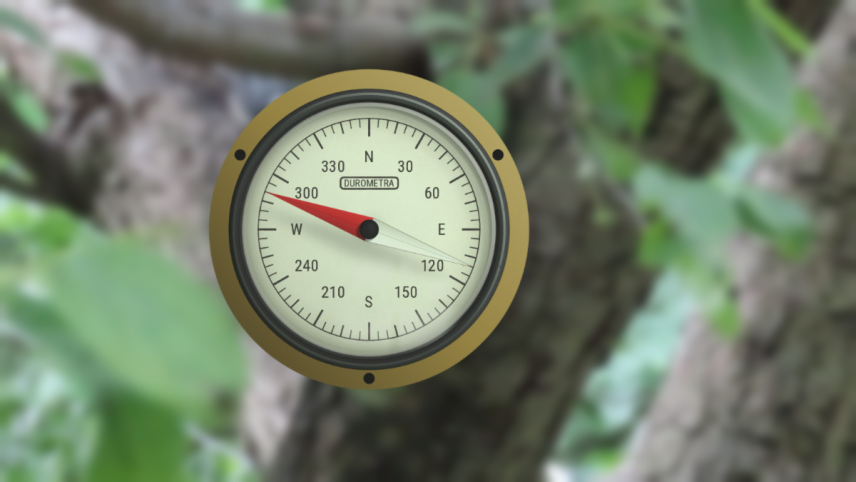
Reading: 290 °
